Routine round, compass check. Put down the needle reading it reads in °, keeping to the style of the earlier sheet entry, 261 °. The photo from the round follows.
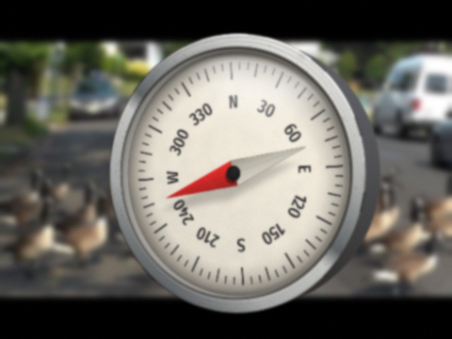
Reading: 255 °
